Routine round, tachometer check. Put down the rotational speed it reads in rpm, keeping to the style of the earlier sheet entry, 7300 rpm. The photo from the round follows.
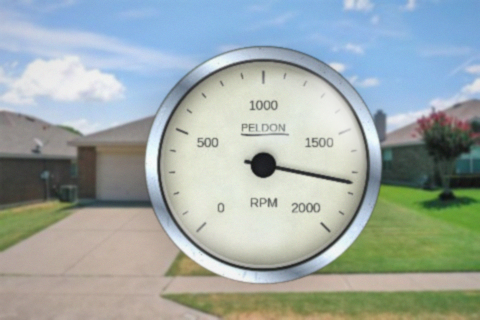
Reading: 1750 rpm
